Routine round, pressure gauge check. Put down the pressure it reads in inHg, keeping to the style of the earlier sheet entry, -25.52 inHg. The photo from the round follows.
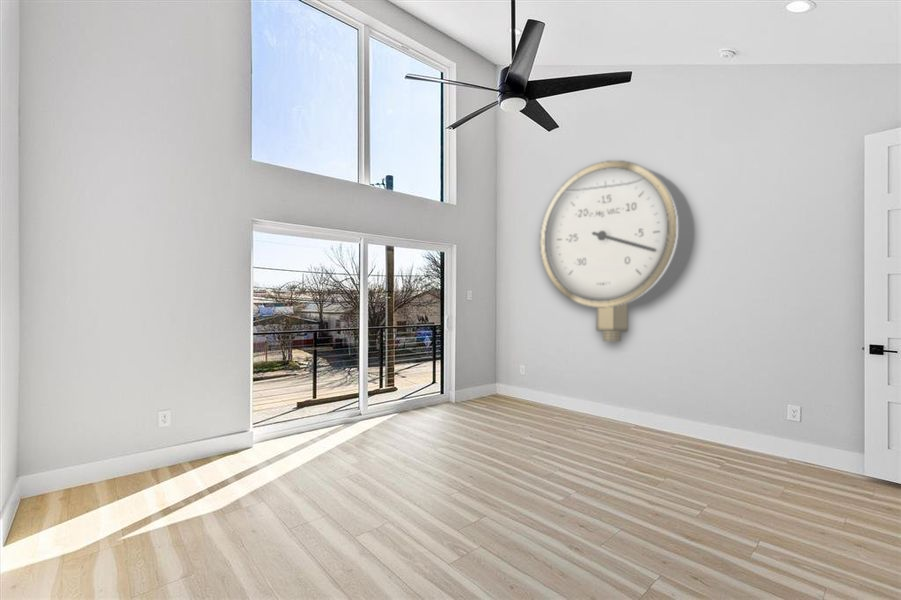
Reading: -3 inHg
